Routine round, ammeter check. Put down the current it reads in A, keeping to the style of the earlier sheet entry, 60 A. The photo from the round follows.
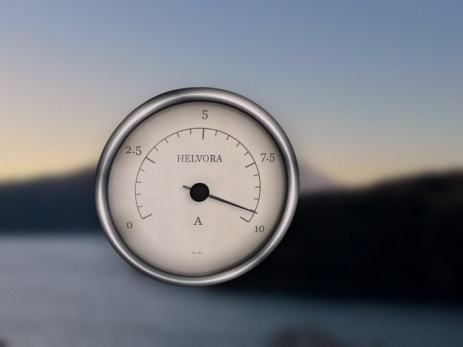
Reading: 9.5 A
